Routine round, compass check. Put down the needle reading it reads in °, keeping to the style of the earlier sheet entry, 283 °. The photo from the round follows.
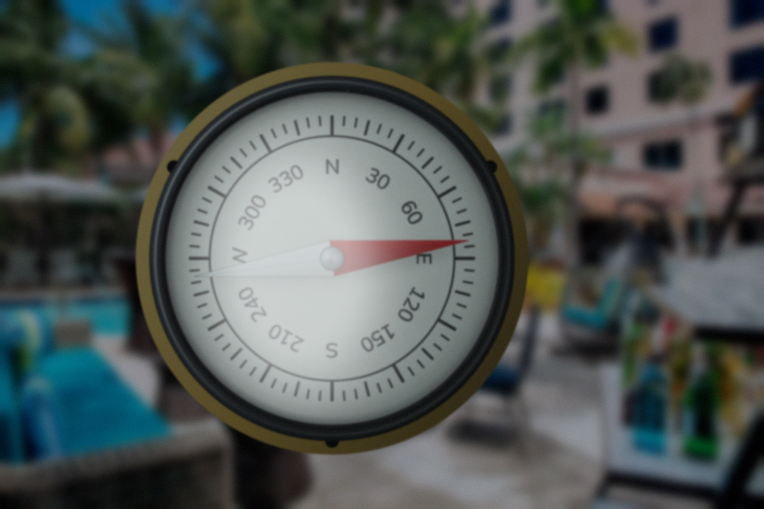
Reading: 82.5 °
